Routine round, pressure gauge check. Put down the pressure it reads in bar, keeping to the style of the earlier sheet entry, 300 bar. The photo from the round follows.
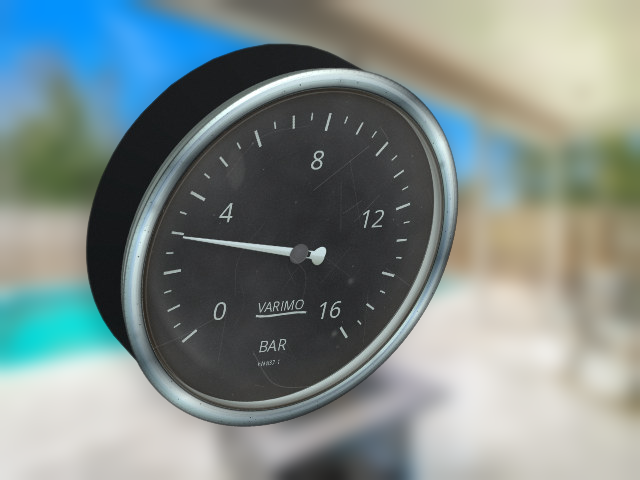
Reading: 3 bar
